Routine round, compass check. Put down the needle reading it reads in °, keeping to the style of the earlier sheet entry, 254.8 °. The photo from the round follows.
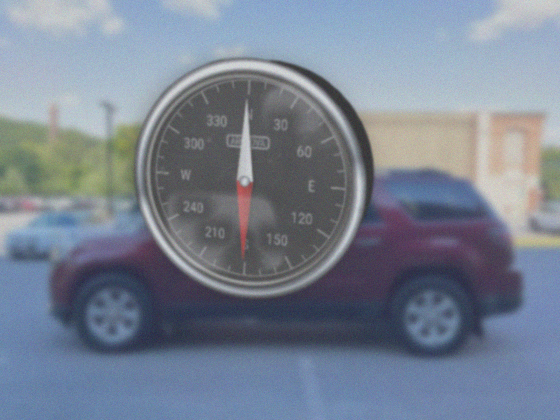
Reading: 180 °
